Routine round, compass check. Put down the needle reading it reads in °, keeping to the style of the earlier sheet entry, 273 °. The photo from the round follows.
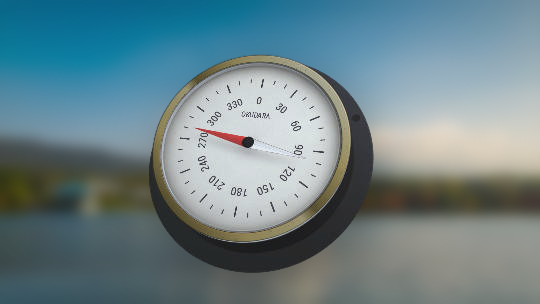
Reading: 280 °
